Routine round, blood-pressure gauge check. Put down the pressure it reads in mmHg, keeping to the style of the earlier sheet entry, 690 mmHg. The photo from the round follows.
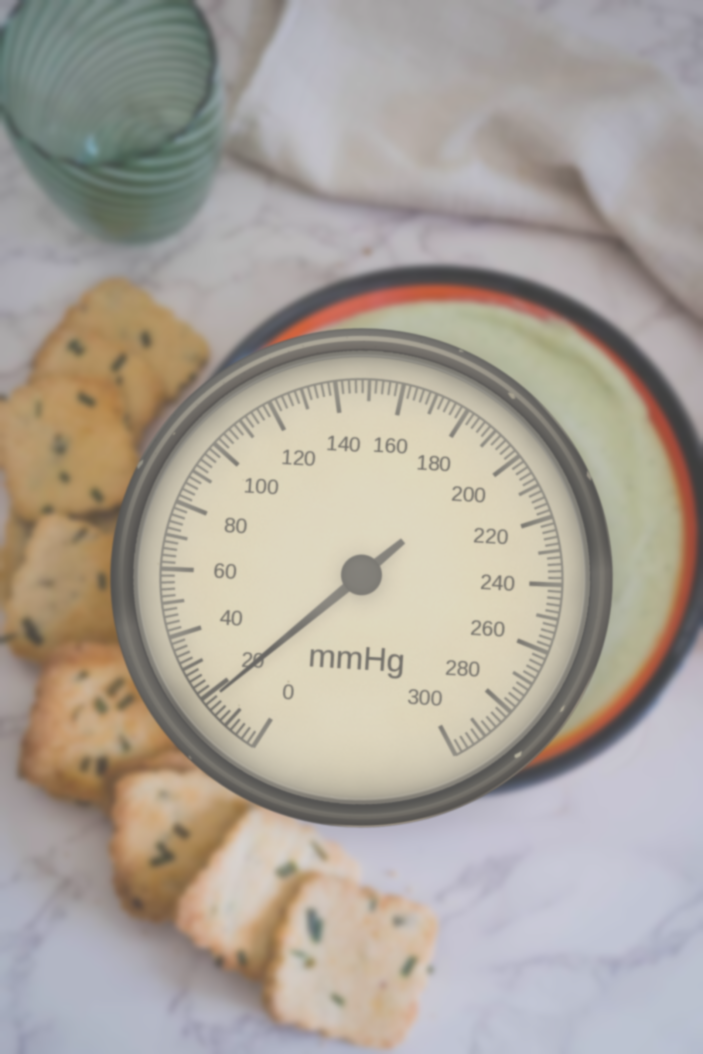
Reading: 18 mmHg
